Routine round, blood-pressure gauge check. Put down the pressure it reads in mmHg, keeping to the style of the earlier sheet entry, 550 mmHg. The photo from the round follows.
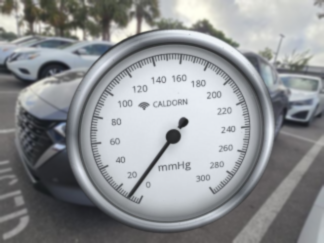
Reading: 10 mmHg
